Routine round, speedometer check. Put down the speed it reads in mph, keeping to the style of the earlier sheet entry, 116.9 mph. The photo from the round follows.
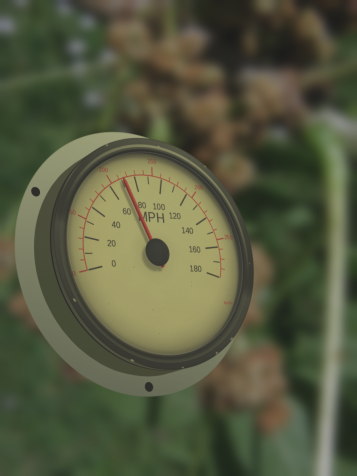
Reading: 70 mph
